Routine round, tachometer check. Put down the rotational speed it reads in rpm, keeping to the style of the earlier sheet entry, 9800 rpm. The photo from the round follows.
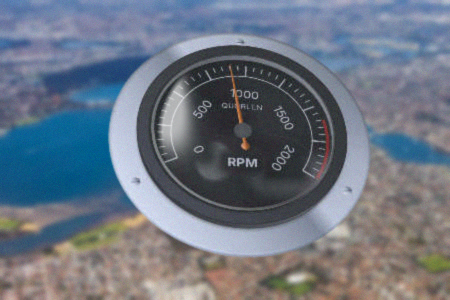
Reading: 900 rpm
